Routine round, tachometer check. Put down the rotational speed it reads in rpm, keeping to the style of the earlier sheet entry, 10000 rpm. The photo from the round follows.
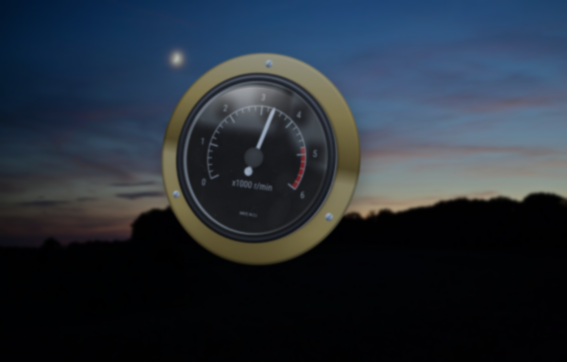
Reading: 3400 rpm
